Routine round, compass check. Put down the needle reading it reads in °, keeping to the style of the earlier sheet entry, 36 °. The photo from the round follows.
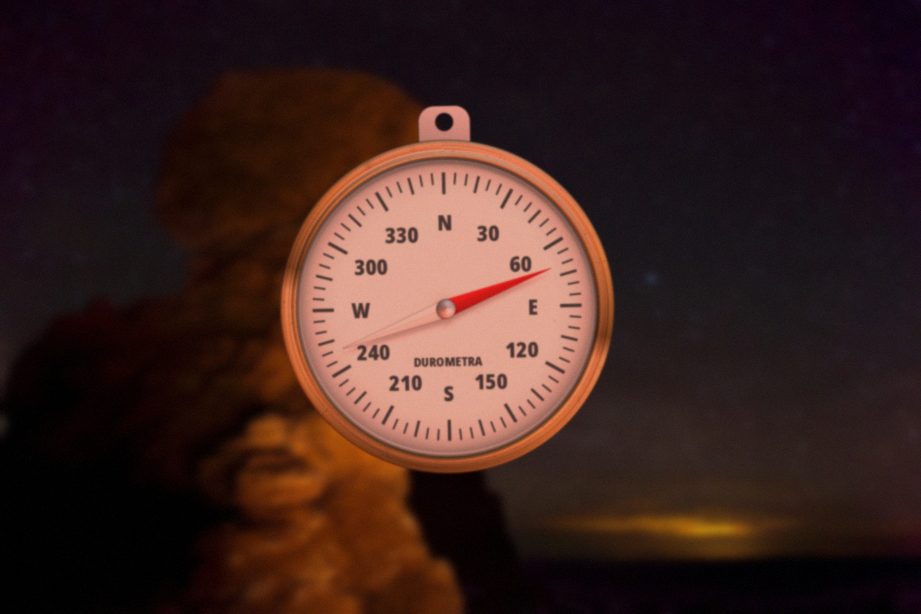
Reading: 70 °
